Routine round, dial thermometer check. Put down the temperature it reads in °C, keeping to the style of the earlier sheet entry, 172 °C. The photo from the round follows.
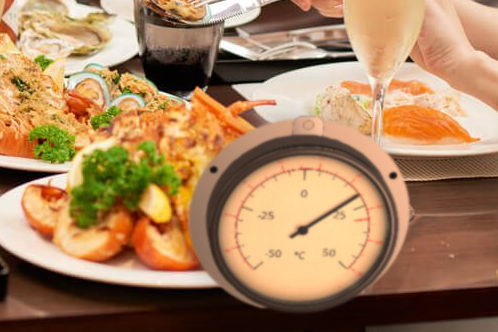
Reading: 20 °C
